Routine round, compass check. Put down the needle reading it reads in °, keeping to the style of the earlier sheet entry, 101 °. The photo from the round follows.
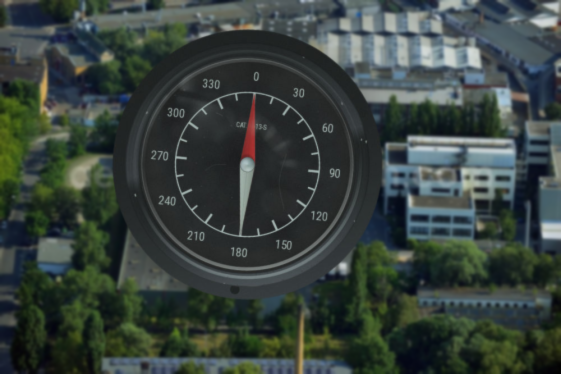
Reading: 0 °
